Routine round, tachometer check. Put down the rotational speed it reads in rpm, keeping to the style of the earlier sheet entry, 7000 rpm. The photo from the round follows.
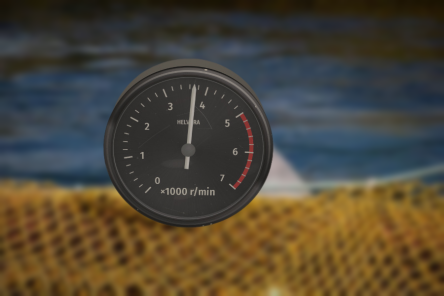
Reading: 3700 rpm
